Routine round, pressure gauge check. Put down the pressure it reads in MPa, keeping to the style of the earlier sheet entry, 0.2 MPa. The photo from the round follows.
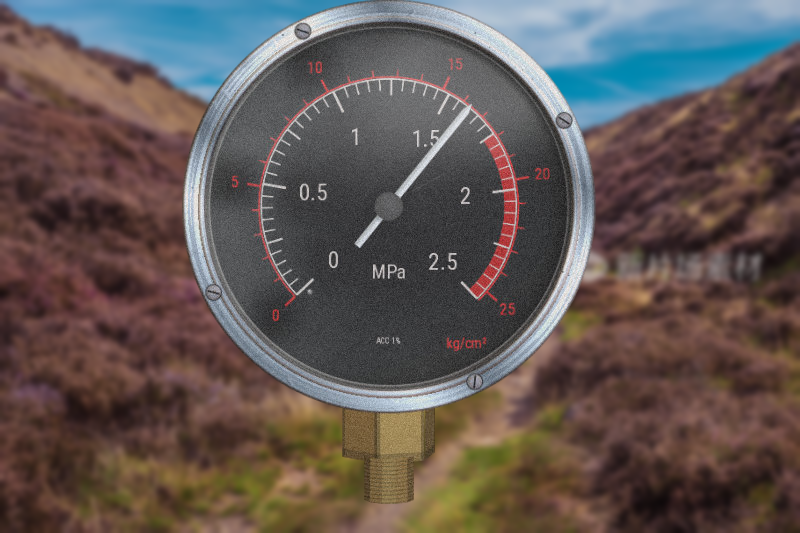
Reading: 1.6 MPa
